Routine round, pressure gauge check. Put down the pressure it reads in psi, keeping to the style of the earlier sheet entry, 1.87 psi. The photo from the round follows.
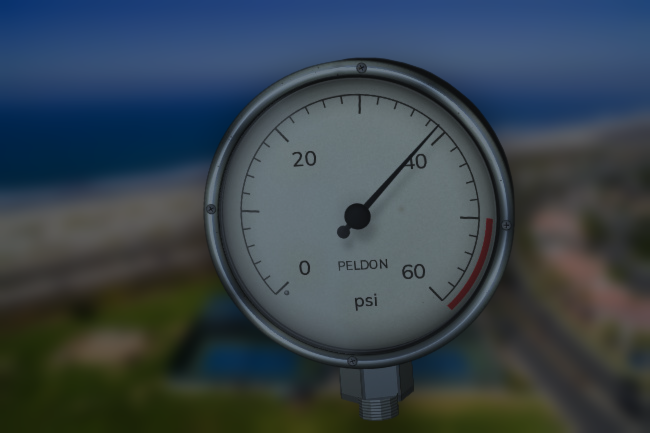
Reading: 39 psi
